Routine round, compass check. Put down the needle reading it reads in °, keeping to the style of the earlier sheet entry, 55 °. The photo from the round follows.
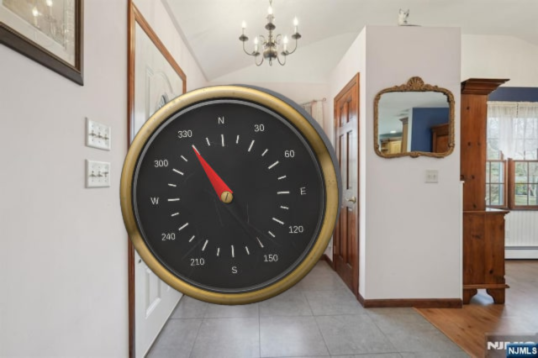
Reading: 330 °
